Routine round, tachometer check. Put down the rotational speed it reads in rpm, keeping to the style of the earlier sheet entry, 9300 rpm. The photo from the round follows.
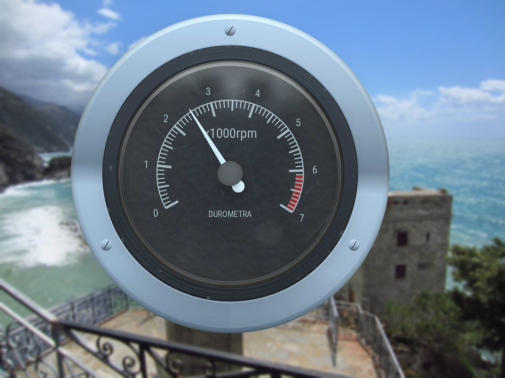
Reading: 2500 rpm
